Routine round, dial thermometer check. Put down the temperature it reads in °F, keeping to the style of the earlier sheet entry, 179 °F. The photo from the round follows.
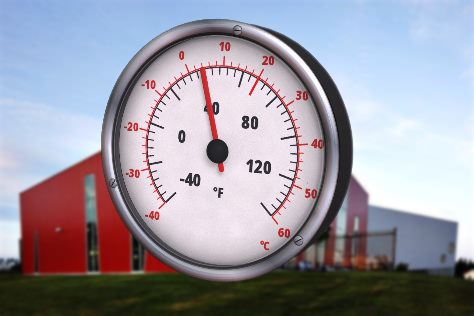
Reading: 40 °F
